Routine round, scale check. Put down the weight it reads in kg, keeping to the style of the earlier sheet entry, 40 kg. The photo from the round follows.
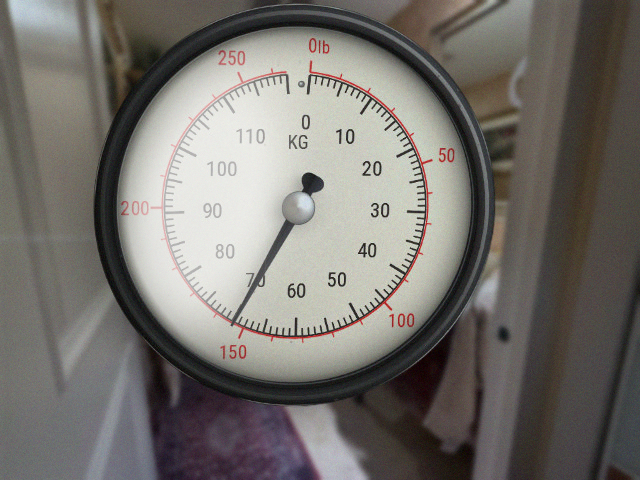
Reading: 70 kg
